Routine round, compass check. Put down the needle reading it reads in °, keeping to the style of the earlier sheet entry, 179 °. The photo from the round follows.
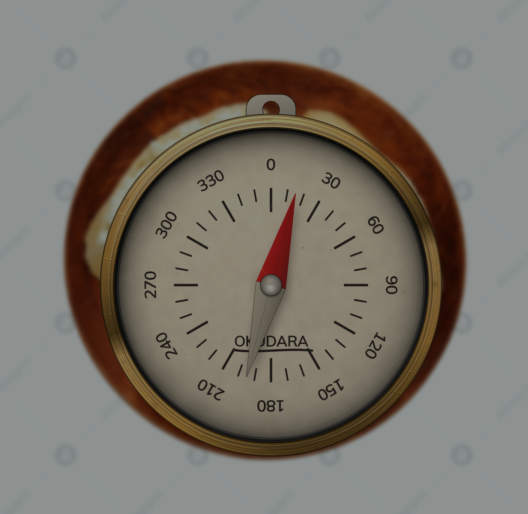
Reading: 15 °
